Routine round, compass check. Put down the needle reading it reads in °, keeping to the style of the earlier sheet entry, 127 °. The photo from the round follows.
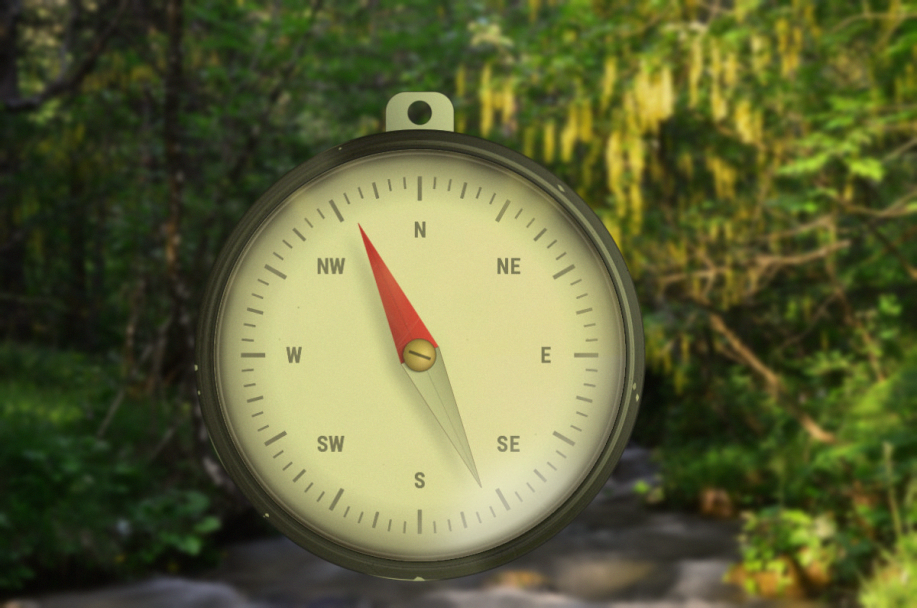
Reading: 335 °
